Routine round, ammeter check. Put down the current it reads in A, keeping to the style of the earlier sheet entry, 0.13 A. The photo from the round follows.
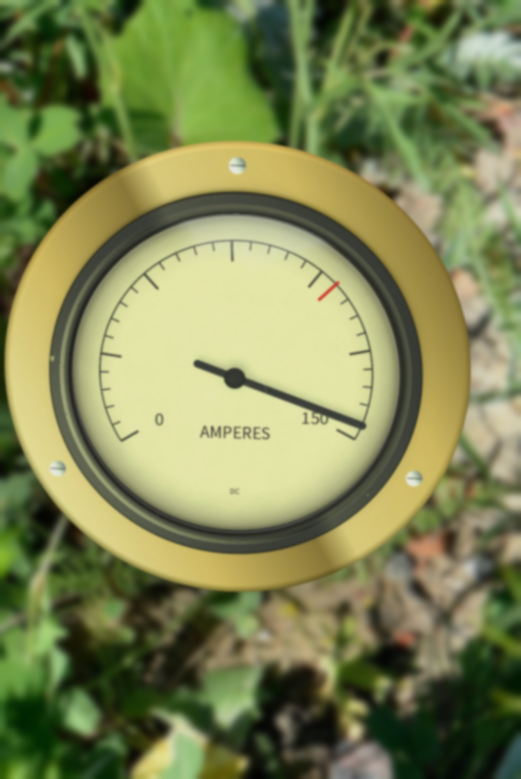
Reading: 145 A
